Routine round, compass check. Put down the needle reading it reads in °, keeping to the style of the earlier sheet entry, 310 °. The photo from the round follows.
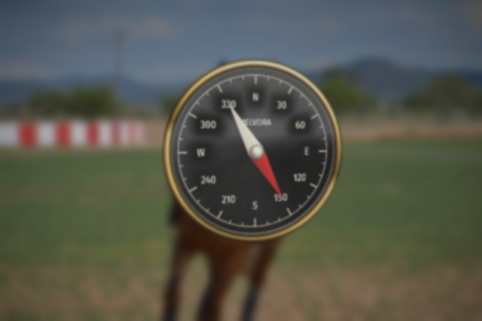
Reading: 150 °
